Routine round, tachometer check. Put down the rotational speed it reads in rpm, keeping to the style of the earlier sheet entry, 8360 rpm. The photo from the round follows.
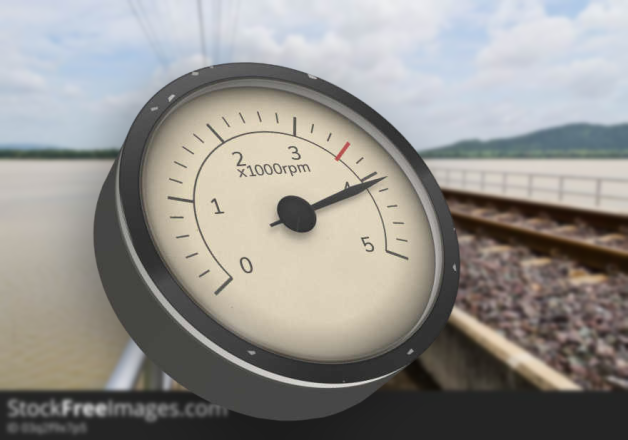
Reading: 4100 rpm
